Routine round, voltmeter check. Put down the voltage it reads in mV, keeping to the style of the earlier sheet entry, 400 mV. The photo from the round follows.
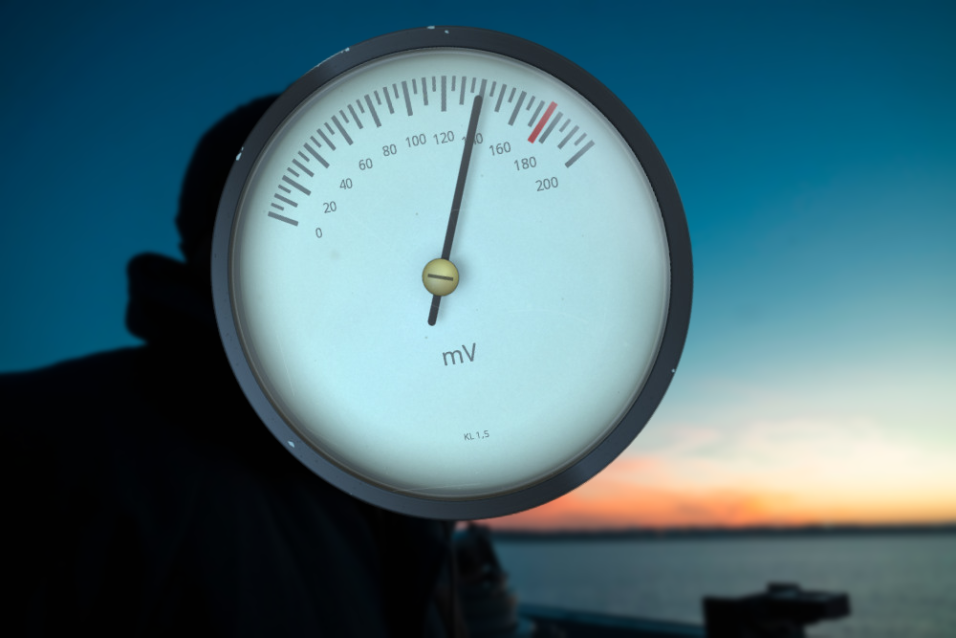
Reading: 140 mV
